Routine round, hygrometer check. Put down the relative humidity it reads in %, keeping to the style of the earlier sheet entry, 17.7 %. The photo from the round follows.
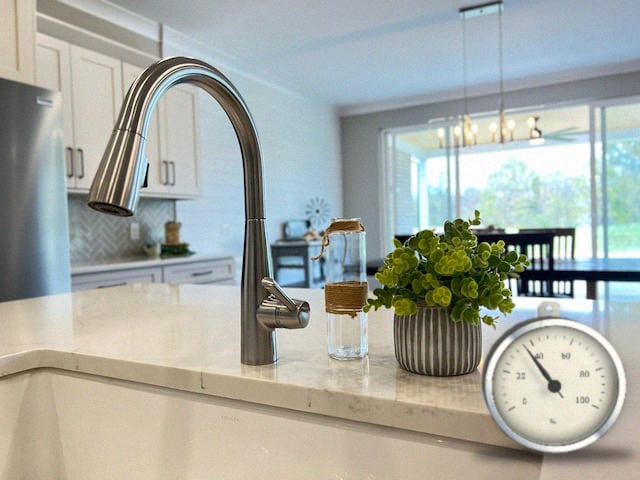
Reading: 36 %
